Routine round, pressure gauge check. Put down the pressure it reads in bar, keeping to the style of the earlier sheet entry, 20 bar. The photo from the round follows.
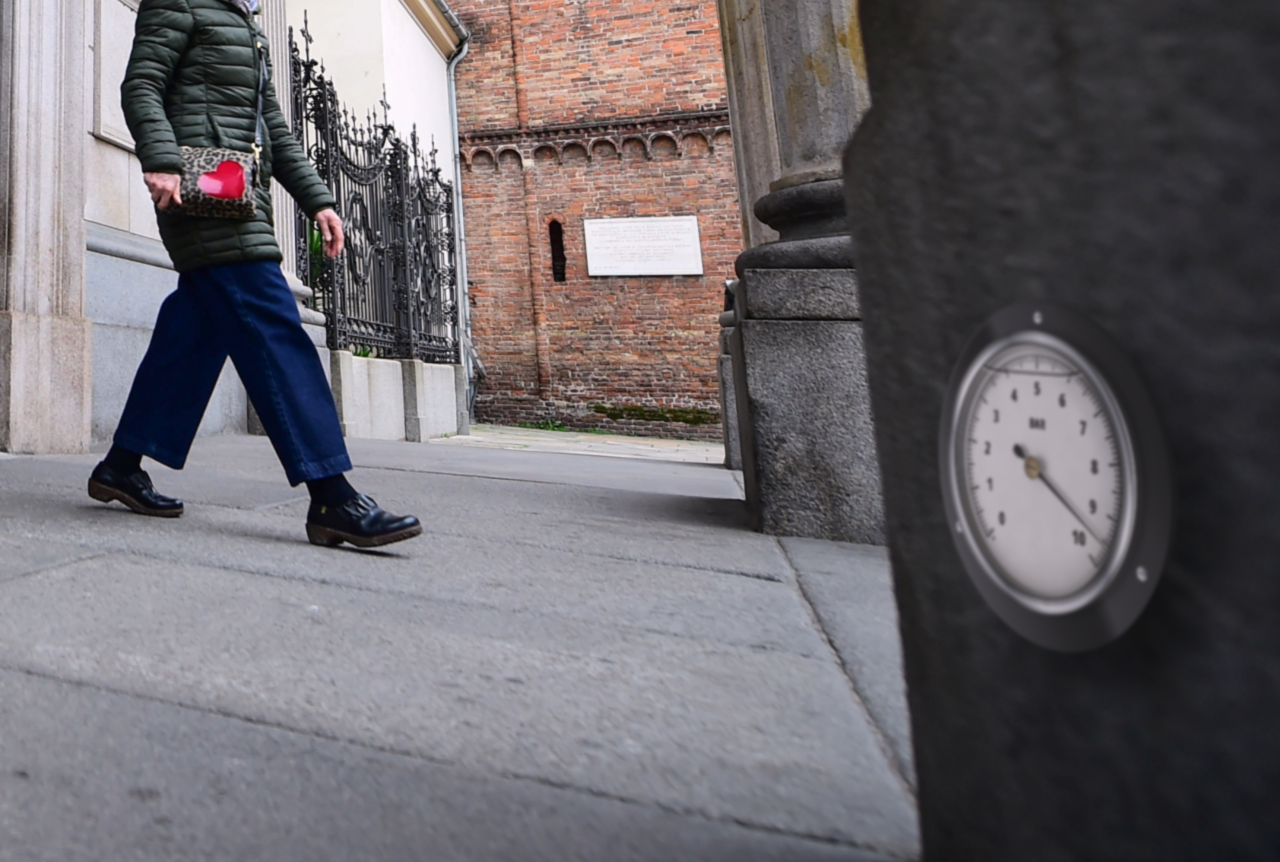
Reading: 9.5 bar
